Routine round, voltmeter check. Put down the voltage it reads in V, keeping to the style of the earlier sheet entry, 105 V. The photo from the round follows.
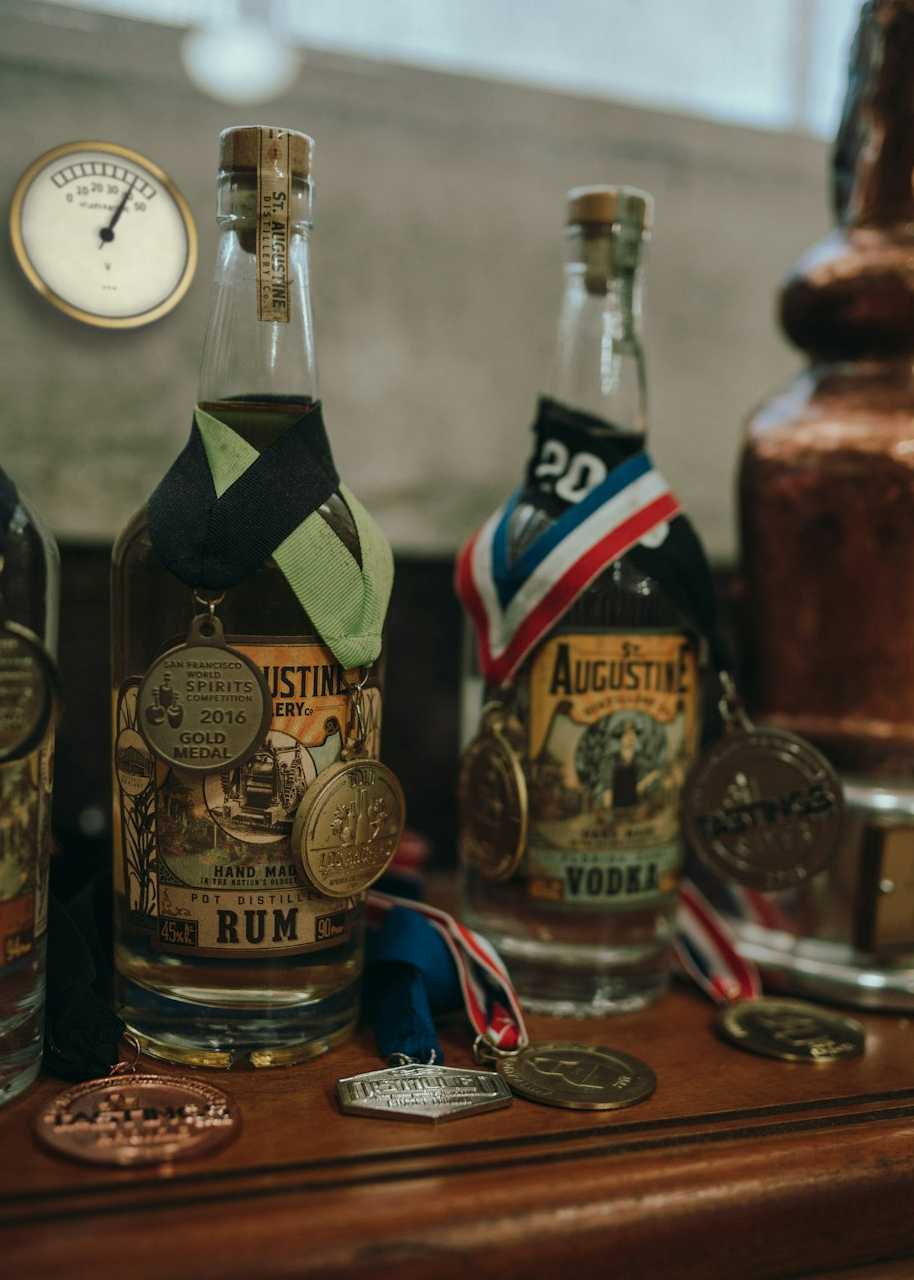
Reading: 40 V
